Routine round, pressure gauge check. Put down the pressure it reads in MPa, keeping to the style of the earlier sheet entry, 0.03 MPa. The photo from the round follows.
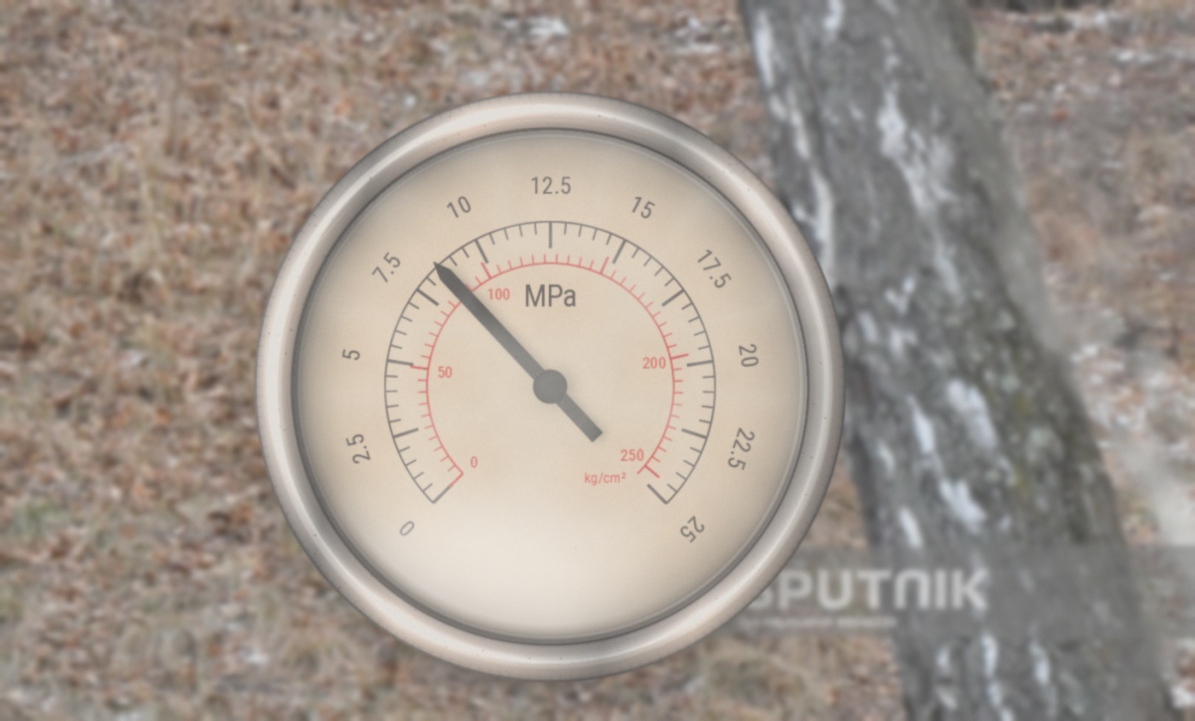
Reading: 8.5 MPa
